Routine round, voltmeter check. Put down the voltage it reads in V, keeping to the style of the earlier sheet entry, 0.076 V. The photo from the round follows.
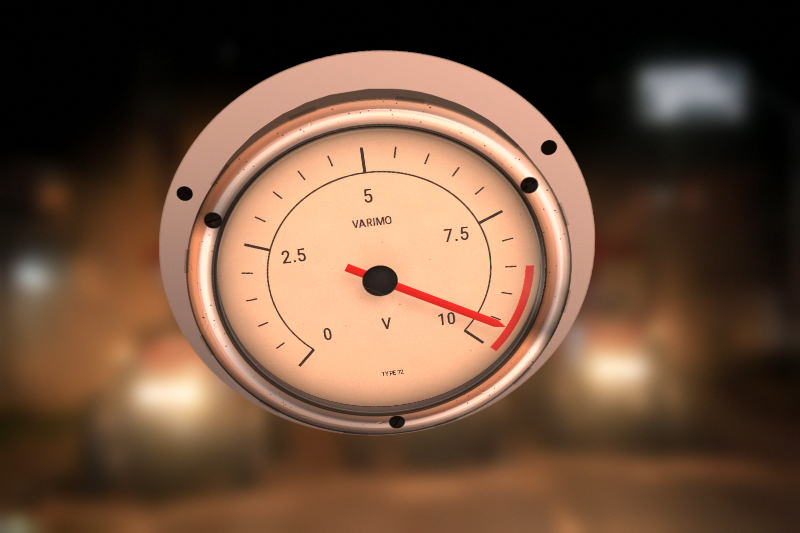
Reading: 9.5 V
